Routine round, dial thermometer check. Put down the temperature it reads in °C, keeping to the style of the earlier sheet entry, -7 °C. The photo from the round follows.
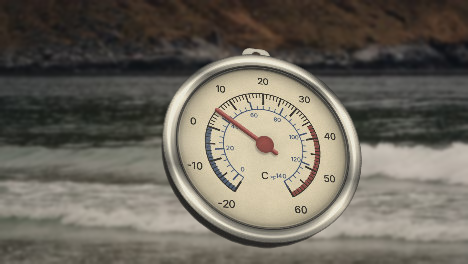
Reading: 5 °C
